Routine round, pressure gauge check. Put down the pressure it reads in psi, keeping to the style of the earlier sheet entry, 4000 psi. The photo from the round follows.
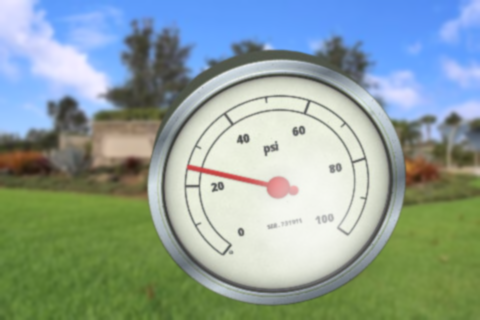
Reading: 25 psi
